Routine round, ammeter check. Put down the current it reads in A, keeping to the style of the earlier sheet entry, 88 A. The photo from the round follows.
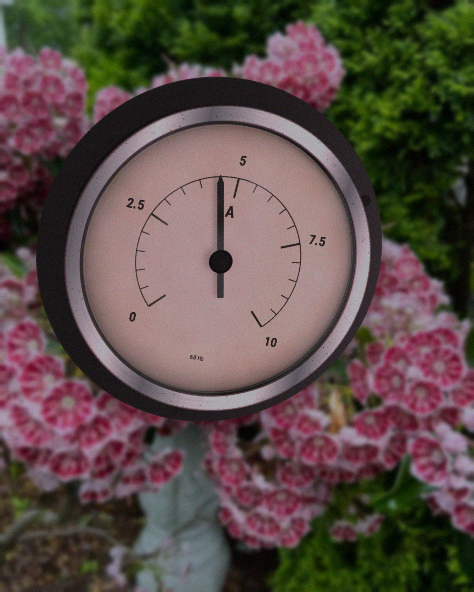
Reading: 4.5 A
